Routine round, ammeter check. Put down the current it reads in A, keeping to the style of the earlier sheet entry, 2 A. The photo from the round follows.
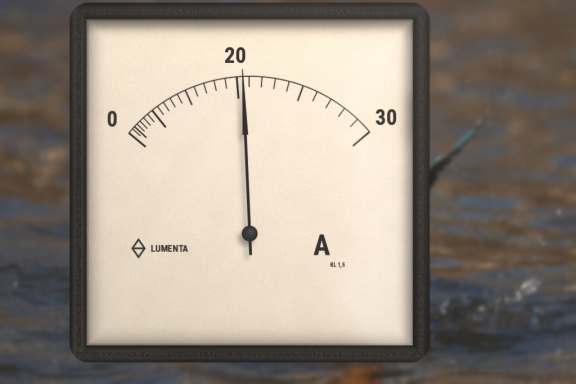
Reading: 20.5 A
